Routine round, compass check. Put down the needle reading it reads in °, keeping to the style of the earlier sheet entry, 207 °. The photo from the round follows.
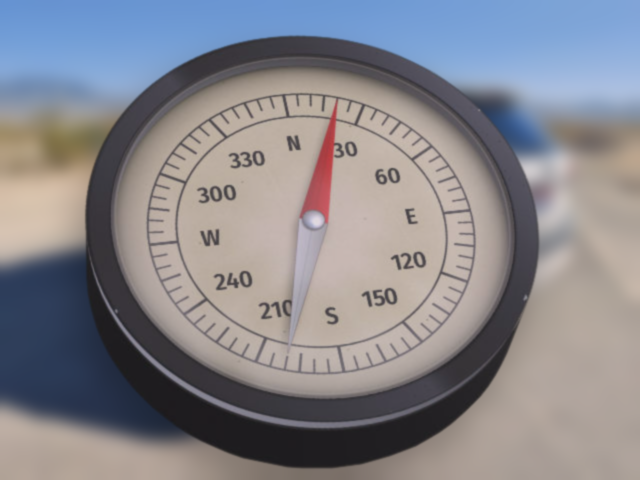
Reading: 20 °
